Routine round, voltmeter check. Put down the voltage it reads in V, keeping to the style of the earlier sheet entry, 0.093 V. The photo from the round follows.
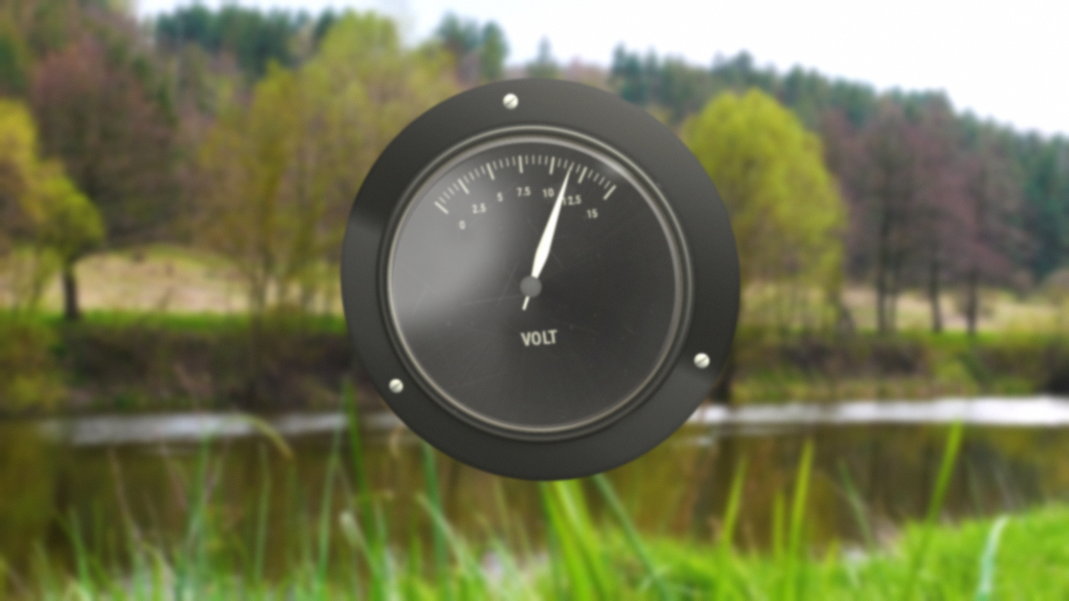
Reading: 11.5 V
